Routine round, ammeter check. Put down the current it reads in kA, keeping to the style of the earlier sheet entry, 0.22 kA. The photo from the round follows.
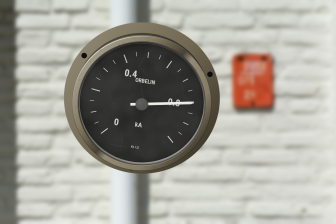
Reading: 0.8 kA
